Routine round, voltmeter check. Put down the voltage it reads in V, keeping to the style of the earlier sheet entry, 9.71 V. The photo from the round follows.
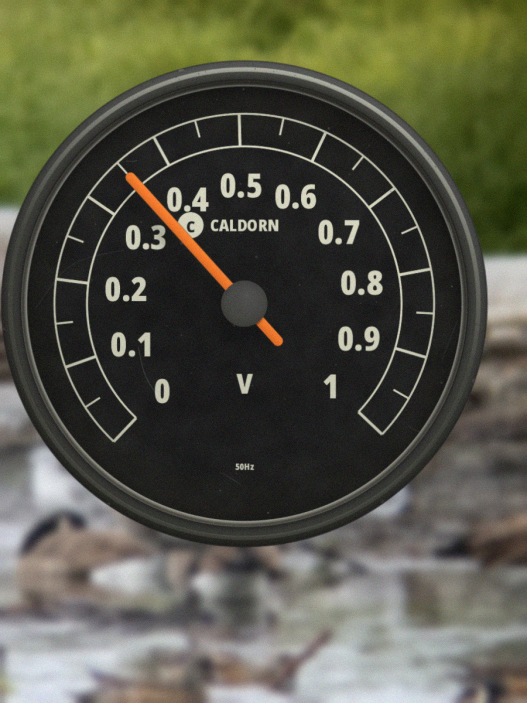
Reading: 0.35 V
